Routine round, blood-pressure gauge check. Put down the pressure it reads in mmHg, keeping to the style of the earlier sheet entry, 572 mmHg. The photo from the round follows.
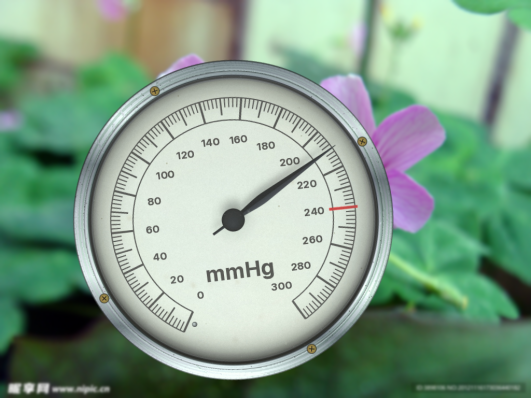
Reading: 210 mmHg
